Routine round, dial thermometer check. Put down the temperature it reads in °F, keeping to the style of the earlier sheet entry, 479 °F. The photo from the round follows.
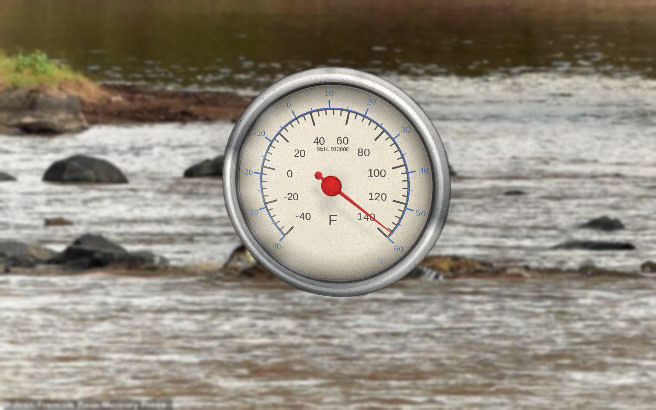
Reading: 136 °F
